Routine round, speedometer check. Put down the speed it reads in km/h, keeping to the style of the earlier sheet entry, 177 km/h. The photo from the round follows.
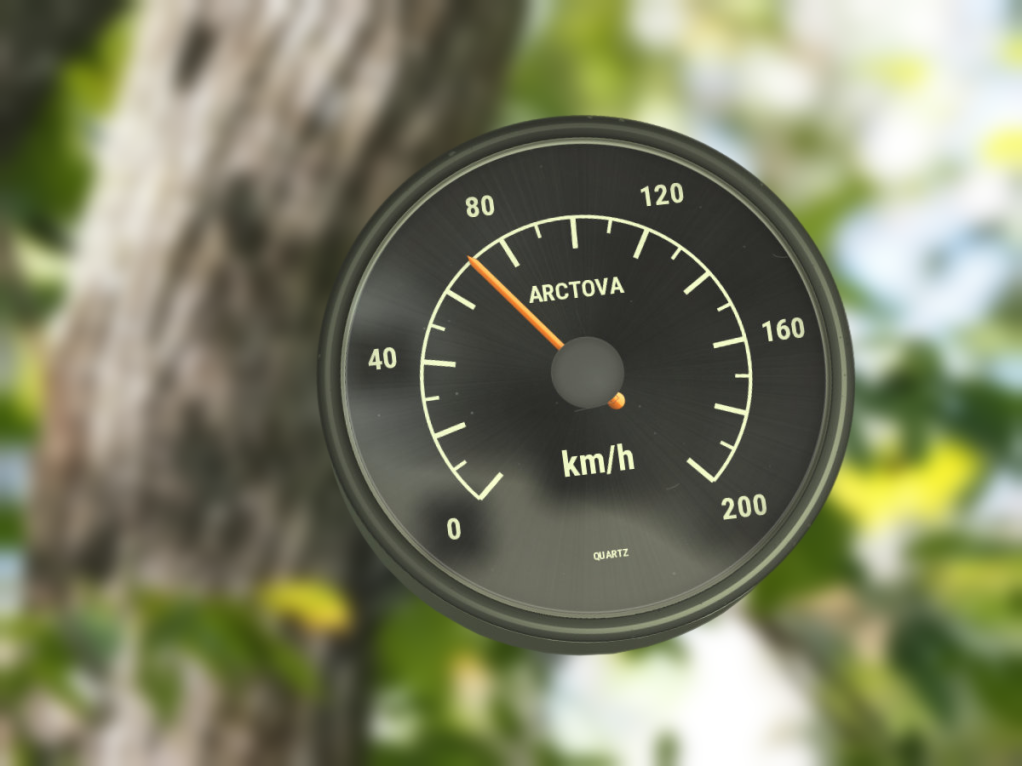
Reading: 70 km/h
